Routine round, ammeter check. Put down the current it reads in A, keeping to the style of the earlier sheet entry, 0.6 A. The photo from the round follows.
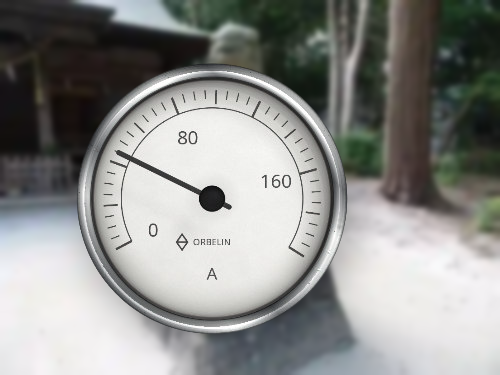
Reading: 45 A
